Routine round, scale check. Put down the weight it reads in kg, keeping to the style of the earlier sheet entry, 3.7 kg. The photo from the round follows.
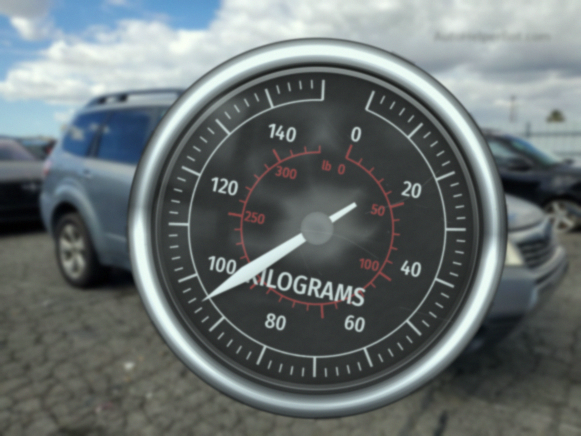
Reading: 95 kg
